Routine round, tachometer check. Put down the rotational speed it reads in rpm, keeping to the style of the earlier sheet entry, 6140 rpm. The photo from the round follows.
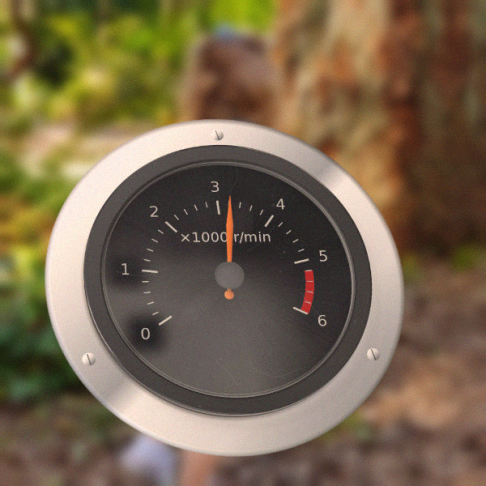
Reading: 3200 rpm
